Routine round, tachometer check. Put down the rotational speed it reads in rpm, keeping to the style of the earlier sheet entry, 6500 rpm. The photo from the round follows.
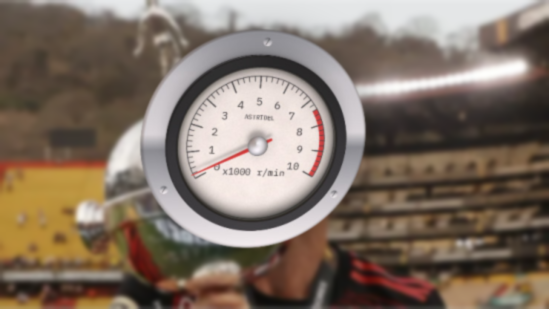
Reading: 200 rpm
